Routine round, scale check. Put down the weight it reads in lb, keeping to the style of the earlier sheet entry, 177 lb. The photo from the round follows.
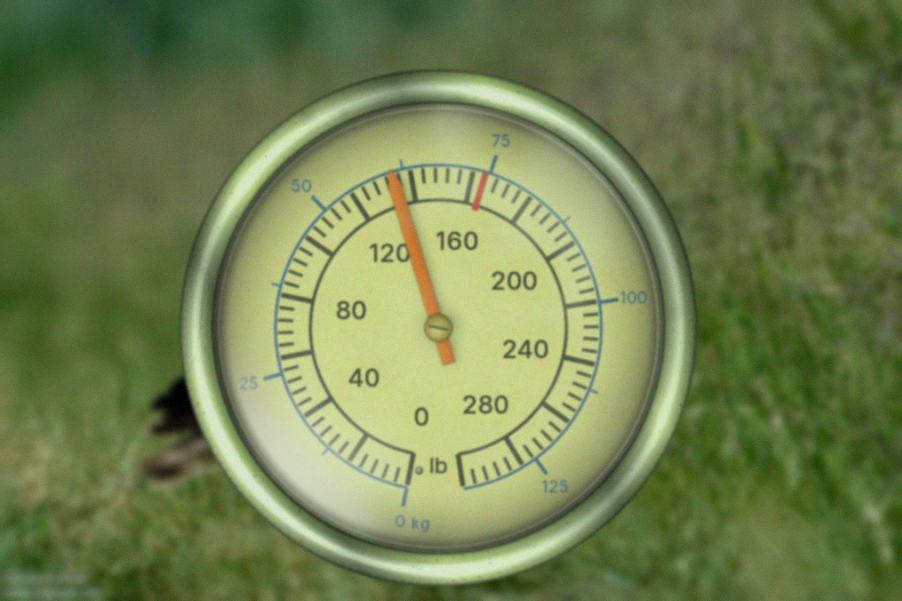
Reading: 134 lb
